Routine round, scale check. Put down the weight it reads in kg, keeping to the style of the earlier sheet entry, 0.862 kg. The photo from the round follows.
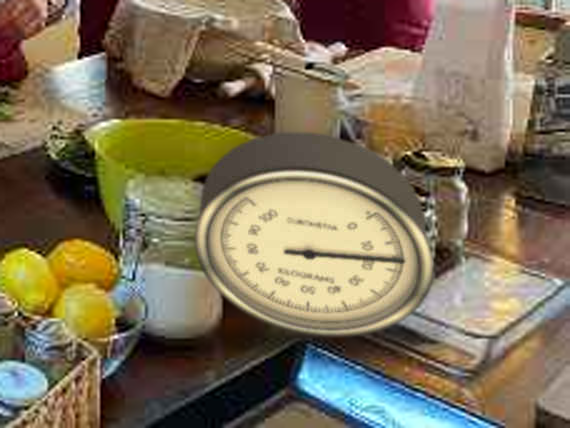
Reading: 15 kg
